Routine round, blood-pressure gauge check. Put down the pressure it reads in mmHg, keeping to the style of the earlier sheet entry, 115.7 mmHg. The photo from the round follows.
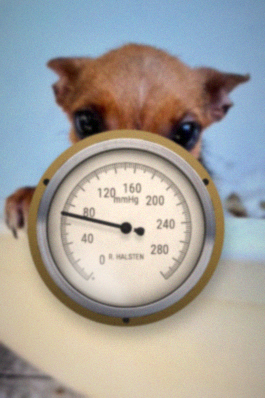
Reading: 70 mmHg
